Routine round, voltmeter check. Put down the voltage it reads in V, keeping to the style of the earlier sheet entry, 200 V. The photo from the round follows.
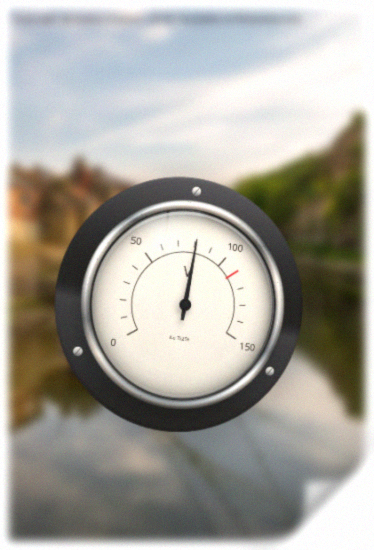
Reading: 80 V
